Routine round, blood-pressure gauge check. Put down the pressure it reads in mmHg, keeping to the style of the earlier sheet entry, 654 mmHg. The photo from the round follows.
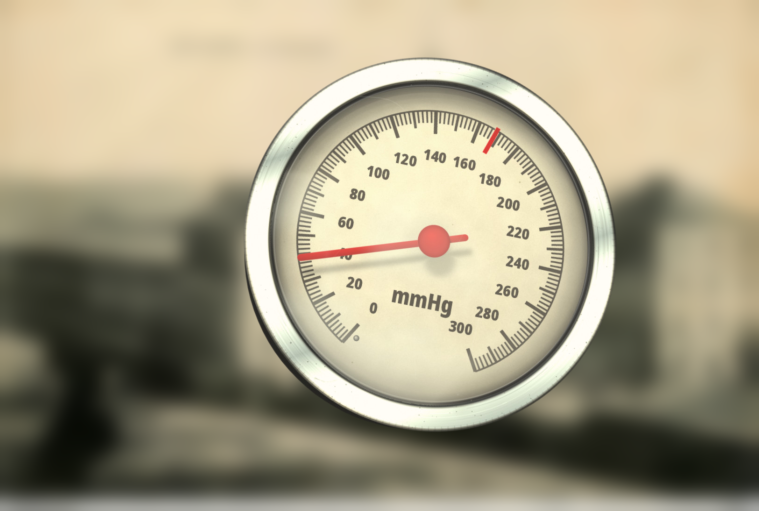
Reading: 40 mmHg
